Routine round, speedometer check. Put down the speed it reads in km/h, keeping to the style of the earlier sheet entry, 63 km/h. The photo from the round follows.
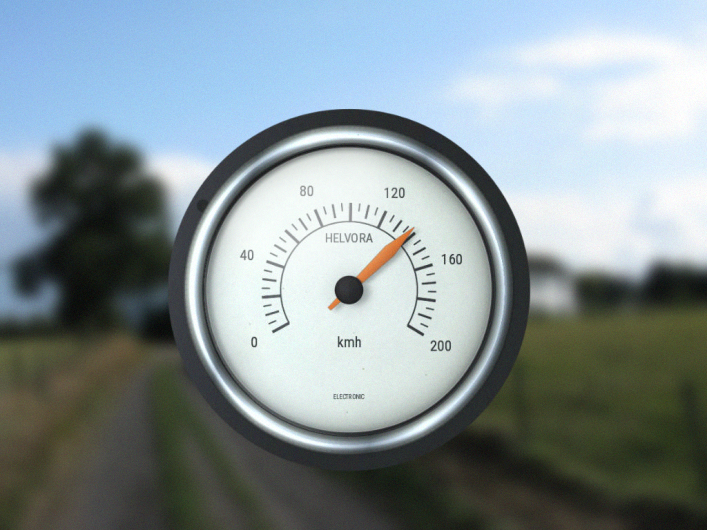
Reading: 137.5 km/h
